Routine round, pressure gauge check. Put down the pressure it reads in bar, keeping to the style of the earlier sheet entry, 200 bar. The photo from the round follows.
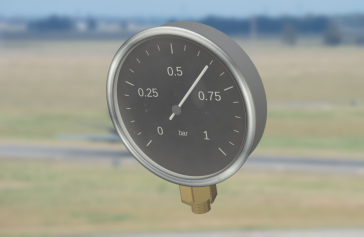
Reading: 0.65 bar
